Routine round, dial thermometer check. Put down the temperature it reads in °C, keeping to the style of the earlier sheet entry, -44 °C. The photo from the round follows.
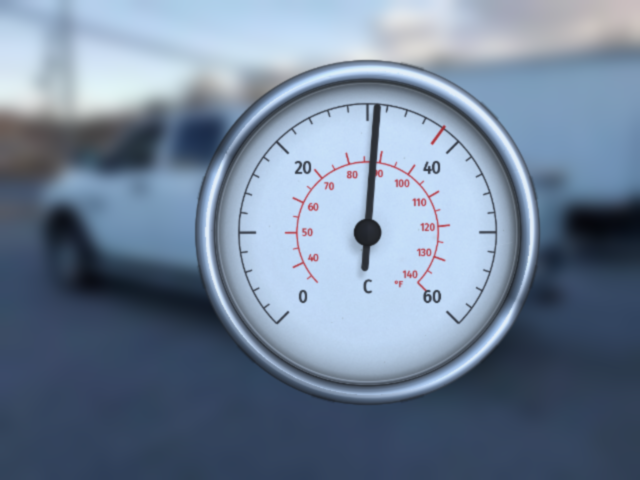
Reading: 31 °C
